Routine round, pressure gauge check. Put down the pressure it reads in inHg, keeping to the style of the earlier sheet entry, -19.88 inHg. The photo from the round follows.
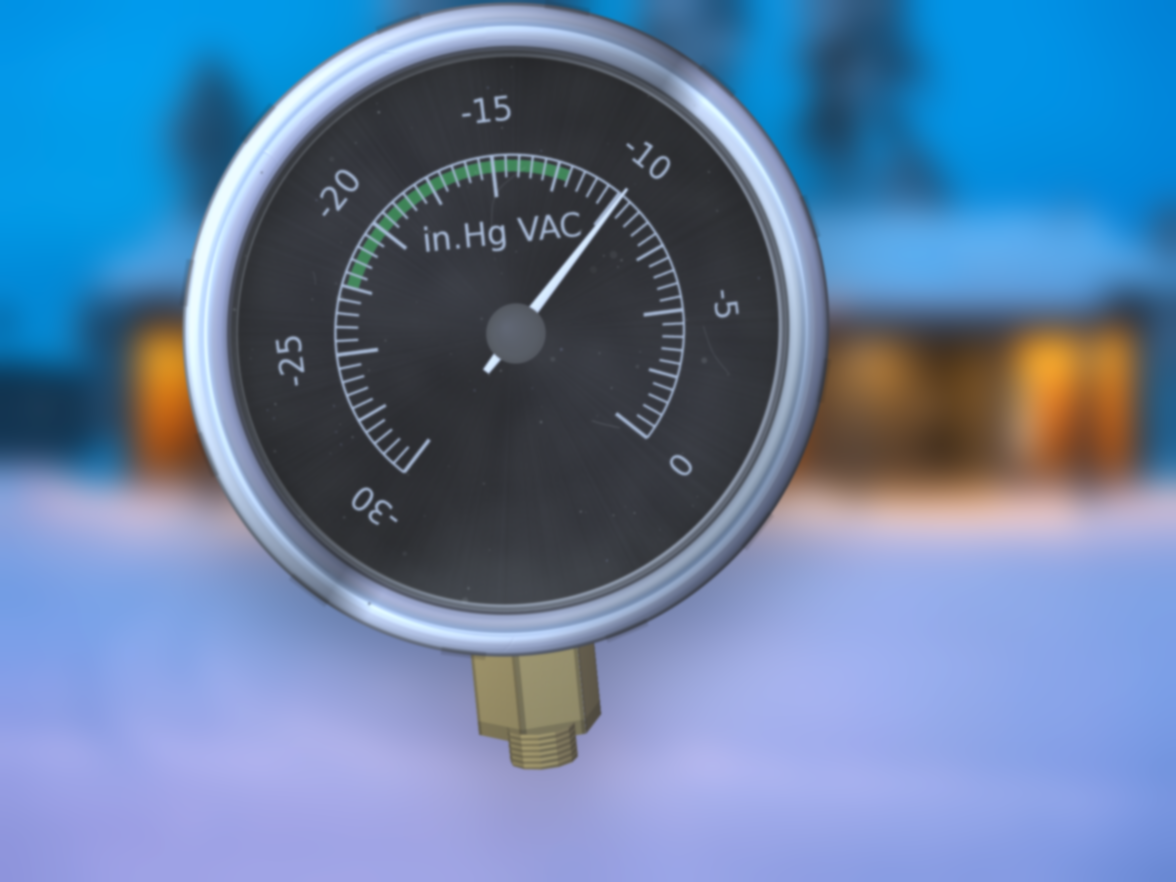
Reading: -10 inHg
